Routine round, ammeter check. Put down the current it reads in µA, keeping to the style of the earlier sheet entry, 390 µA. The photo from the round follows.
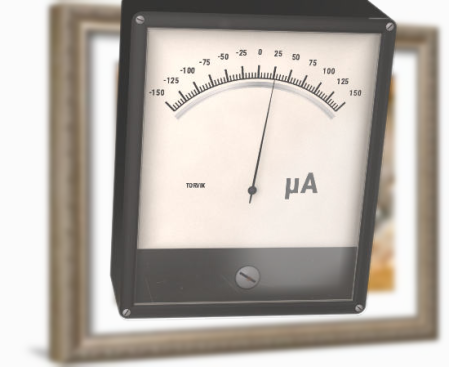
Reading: 25 µA
